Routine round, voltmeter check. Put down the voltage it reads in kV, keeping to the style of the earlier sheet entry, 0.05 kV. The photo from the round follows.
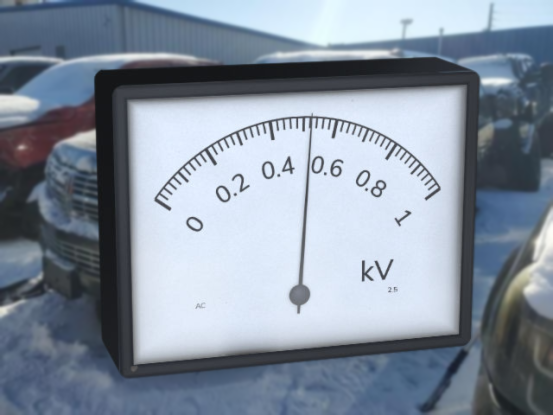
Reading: 0.52 kV
